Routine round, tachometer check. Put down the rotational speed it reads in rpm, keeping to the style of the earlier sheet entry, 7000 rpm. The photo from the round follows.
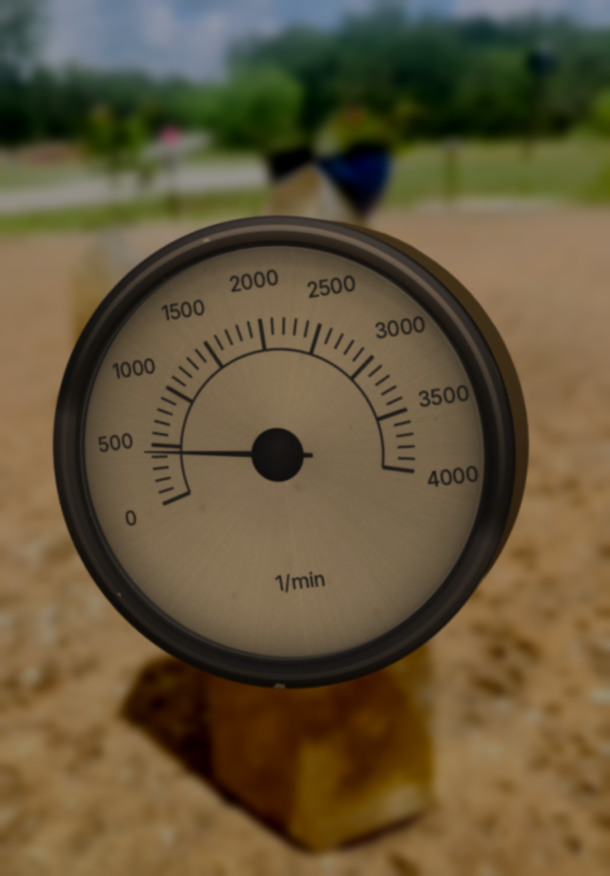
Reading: 450 rpm
